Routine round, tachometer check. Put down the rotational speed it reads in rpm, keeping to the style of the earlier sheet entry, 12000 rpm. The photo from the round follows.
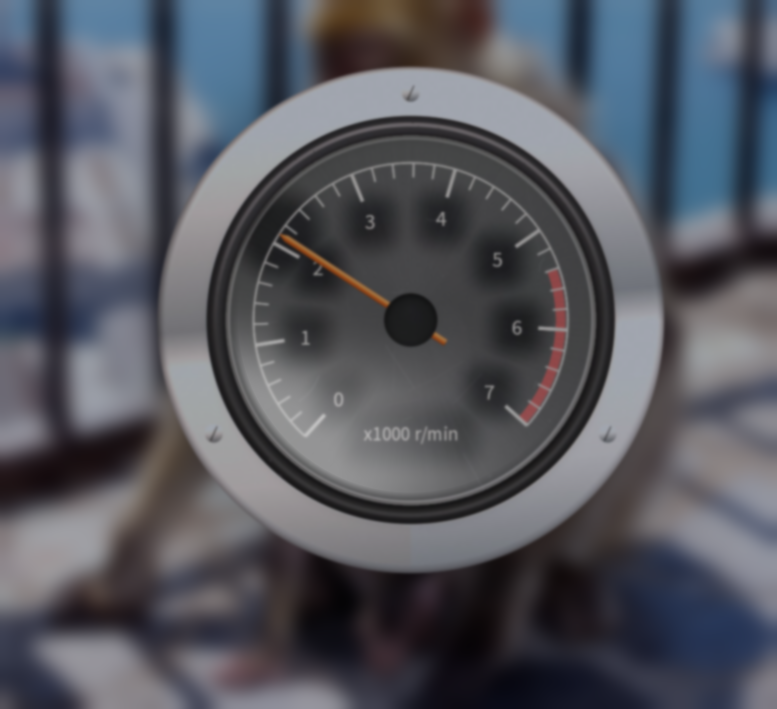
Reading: 2100 rpm
